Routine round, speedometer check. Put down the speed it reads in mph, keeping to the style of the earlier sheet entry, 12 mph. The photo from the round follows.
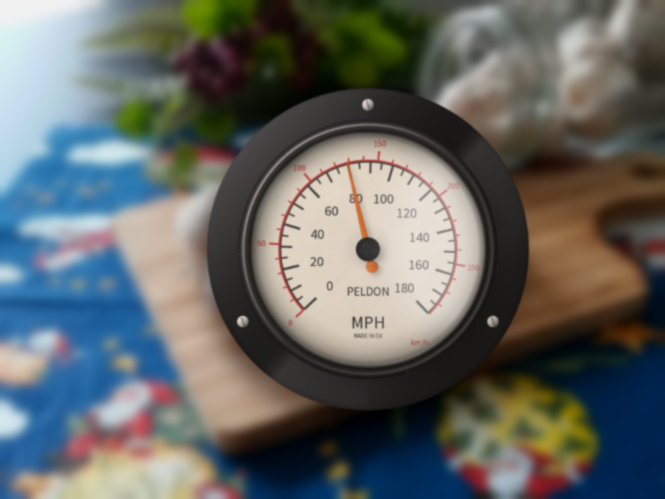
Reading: 80 mph
